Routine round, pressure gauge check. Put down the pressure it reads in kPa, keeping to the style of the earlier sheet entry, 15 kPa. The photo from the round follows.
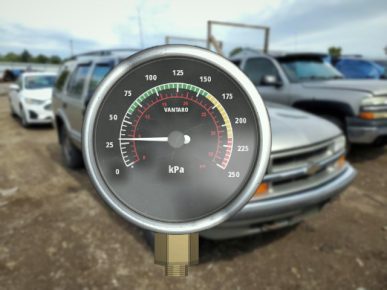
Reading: 30 kPa
